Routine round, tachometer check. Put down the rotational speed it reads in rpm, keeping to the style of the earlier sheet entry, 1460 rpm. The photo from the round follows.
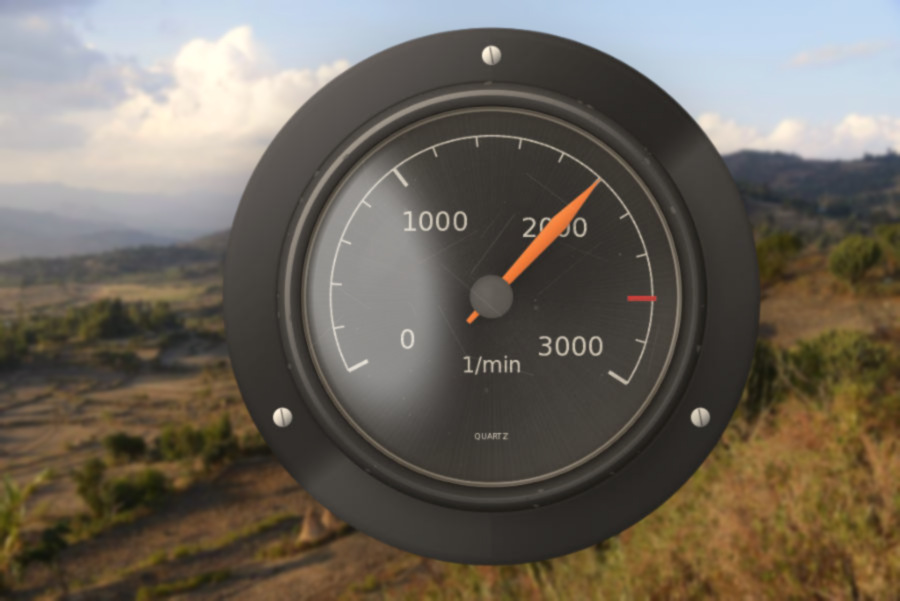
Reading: 2000 rpm
